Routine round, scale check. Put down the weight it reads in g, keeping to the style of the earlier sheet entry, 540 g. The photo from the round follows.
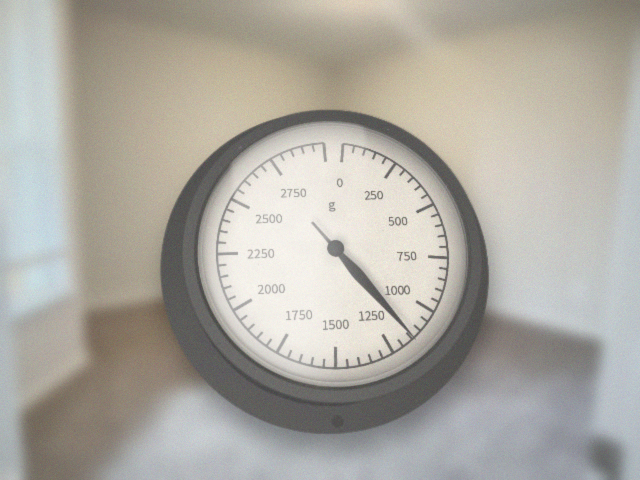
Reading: 1150 g
